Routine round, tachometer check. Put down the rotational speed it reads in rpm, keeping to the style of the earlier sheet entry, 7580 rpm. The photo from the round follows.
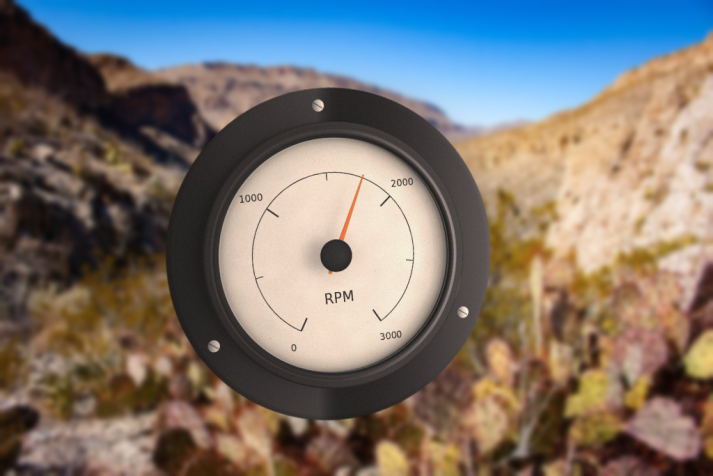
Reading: 1750 rpm
